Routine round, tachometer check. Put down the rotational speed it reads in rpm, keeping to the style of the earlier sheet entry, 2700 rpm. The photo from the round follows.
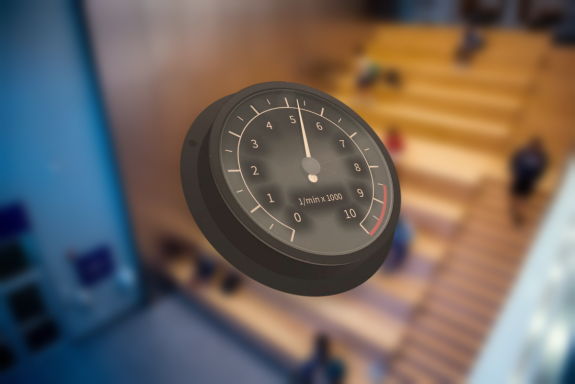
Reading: 5250 rpm
